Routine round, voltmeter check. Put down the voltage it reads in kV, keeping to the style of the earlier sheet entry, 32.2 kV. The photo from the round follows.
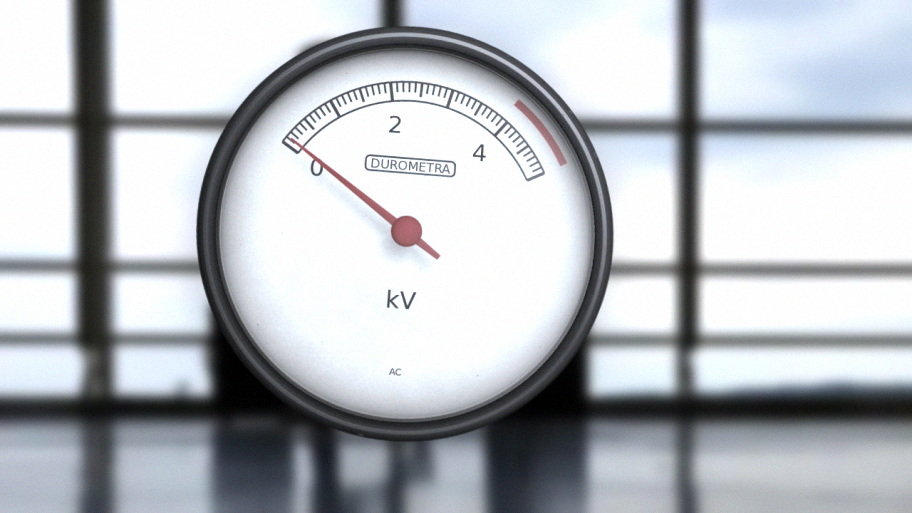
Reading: 0.1 kV
